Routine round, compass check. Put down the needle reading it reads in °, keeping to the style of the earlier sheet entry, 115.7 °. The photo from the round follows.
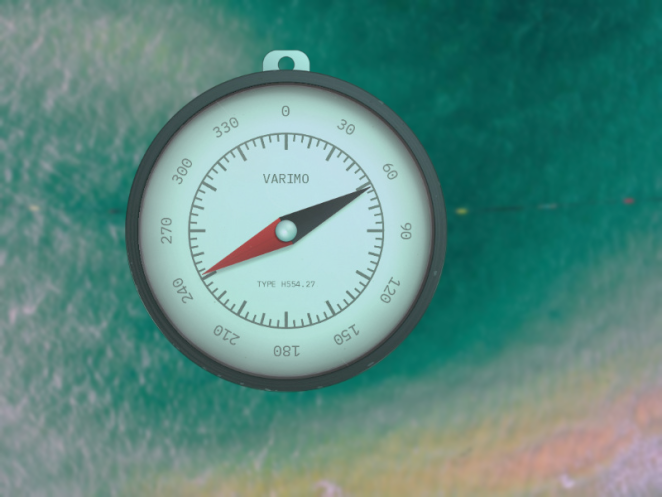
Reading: 242.5 °
